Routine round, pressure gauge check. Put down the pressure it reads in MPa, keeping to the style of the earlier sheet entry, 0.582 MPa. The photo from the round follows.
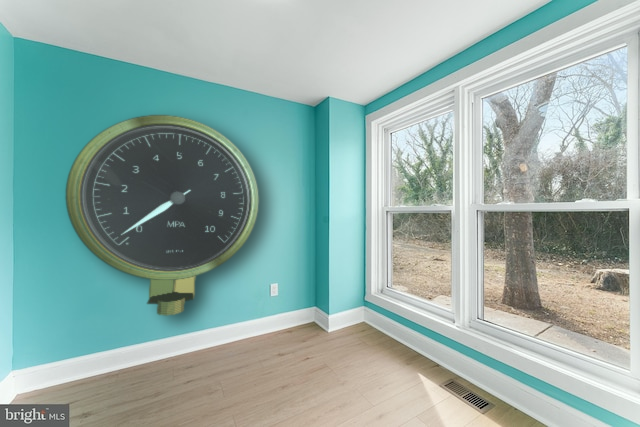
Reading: 0.2 MPa
